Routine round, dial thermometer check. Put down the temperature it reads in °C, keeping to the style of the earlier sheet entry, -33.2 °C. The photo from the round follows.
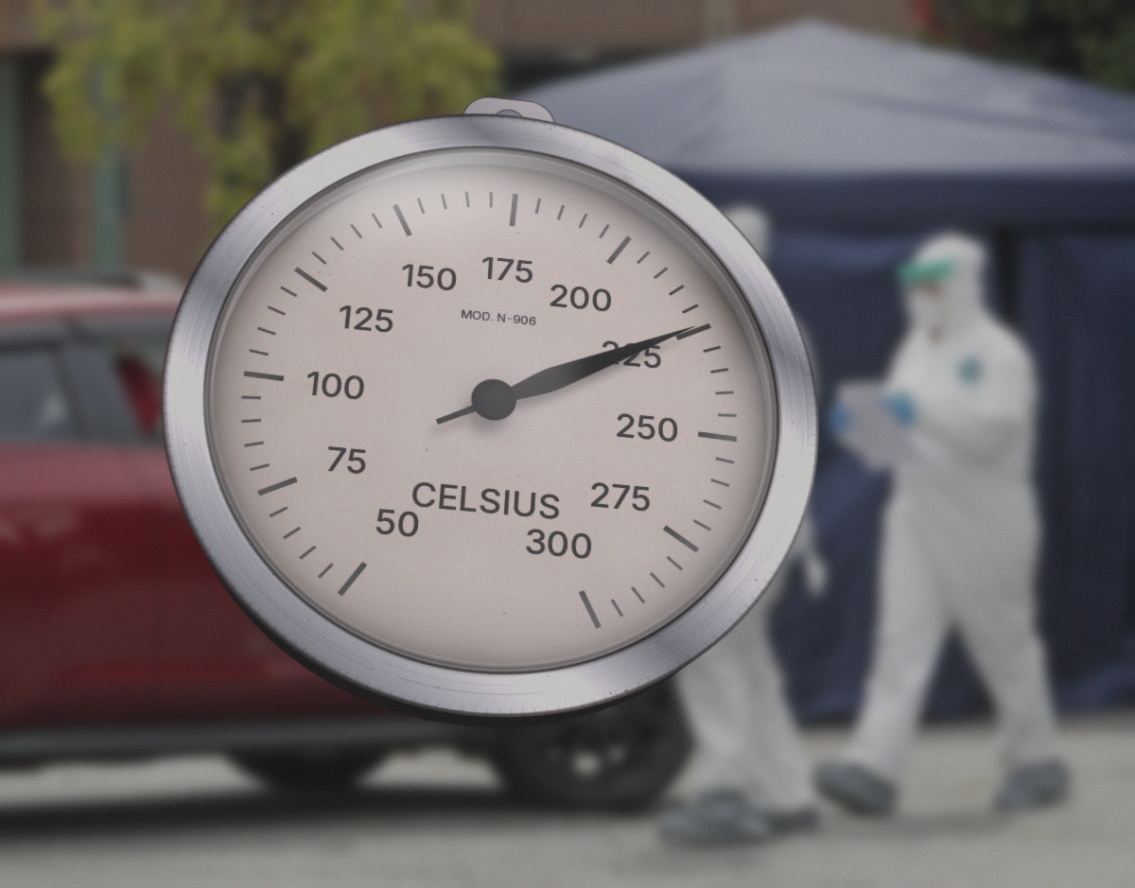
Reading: 225 °C
